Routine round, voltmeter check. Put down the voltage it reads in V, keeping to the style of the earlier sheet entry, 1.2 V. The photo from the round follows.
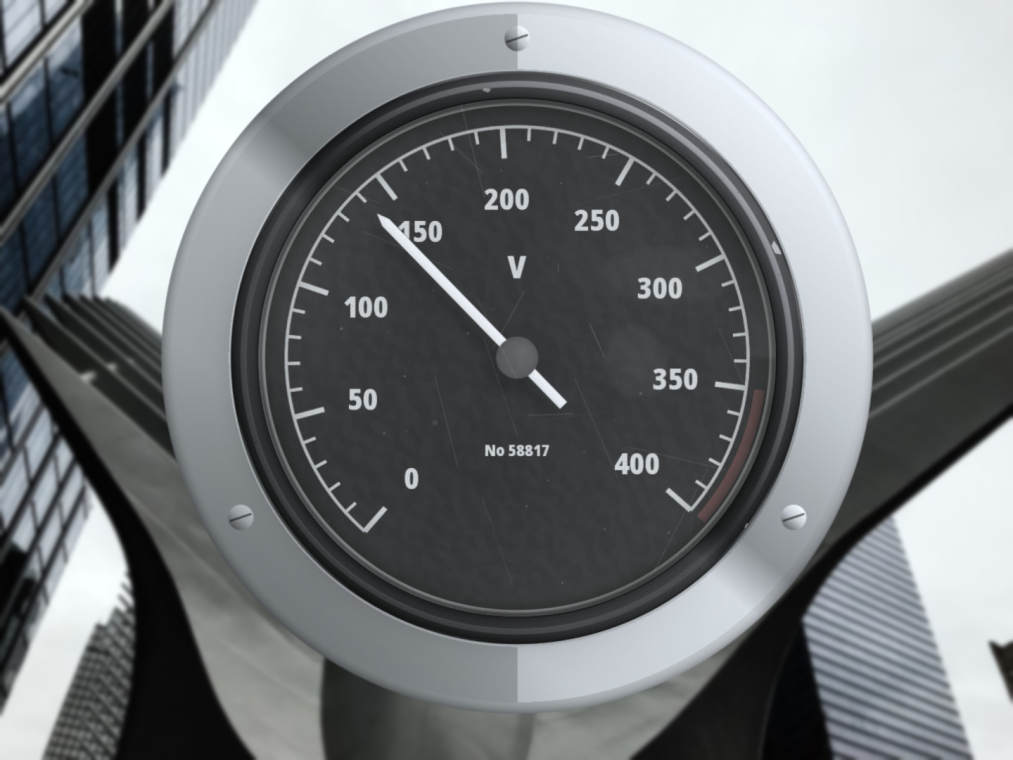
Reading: 140 V
